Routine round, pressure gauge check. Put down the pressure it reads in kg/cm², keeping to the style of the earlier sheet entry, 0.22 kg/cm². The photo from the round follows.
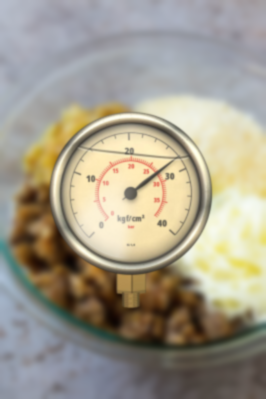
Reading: 28 kg/cm²
